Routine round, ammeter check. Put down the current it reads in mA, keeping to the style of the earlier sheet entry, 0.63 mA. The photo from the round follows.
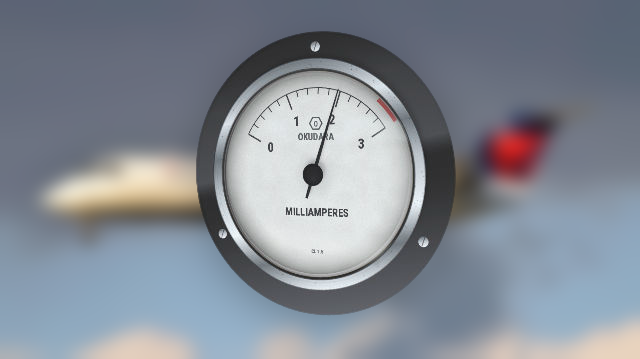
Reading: 2 mA
